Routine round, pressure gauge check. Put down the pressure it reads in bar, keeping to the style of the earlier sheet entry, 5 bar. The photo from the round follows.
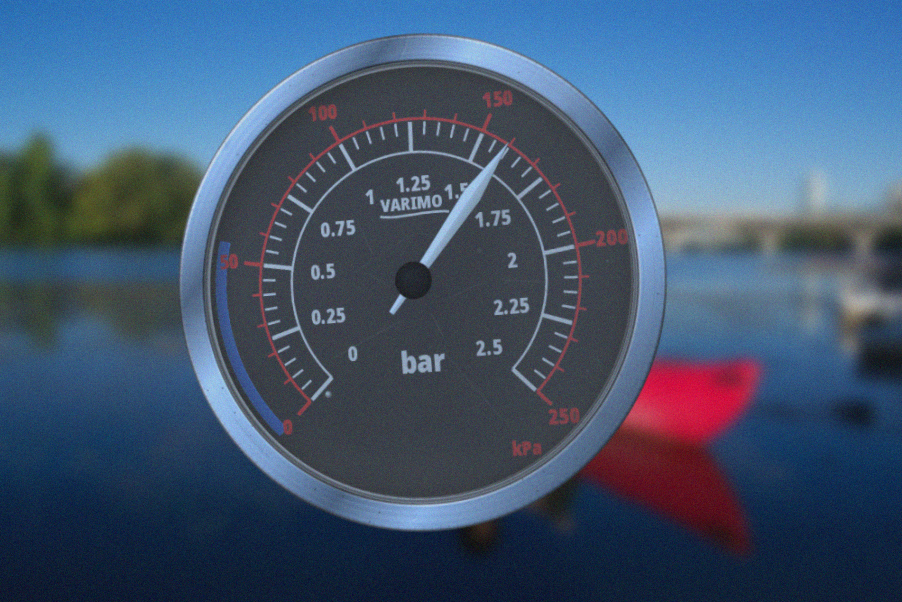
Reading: 1.6 bar
